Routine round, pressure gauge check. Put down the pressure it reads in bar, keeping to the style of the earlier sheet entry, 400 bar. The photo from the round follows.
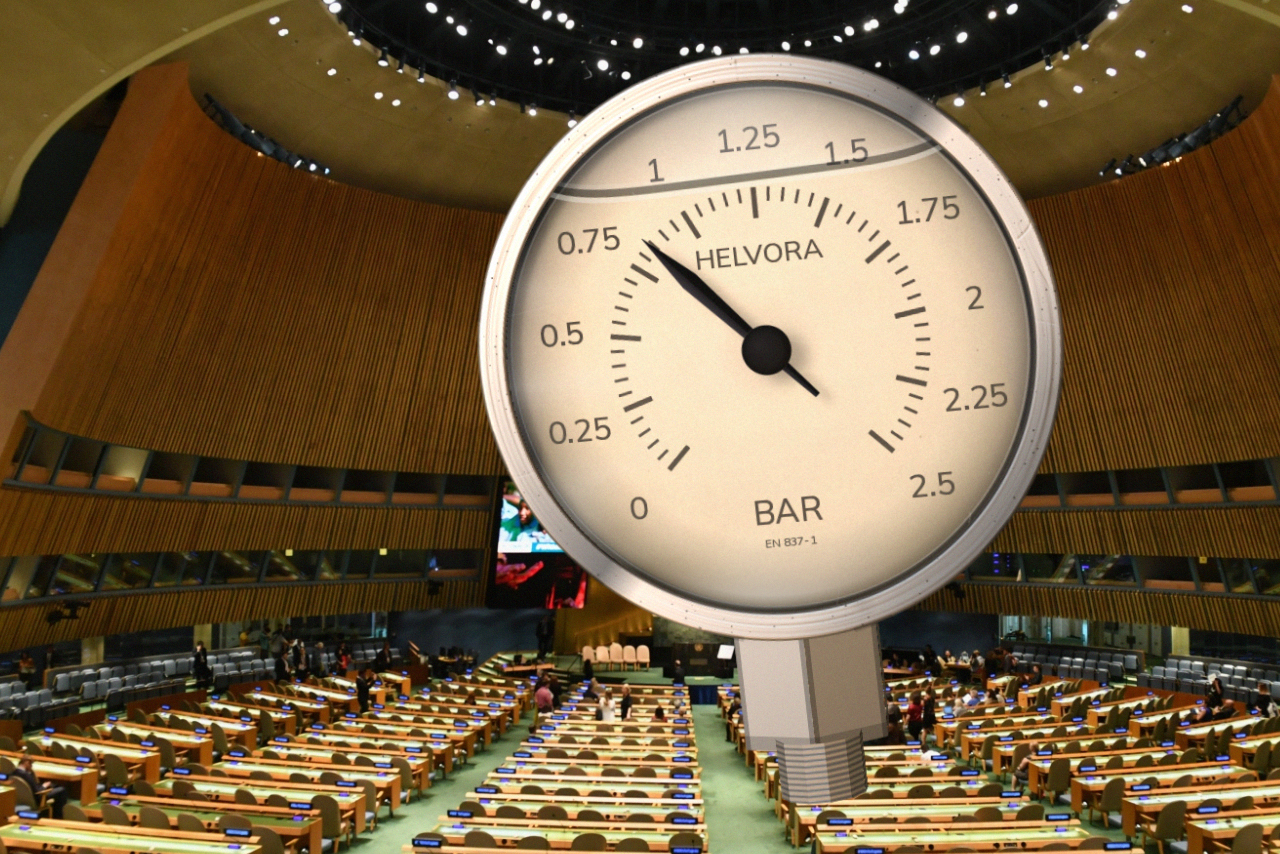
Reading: 0.85 bar
